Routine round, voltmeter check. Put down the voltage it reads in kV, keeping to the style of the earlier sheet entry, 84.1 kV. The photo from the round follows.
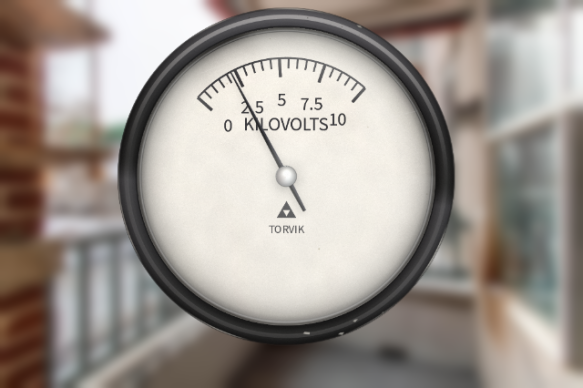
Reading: 2.25 kV
